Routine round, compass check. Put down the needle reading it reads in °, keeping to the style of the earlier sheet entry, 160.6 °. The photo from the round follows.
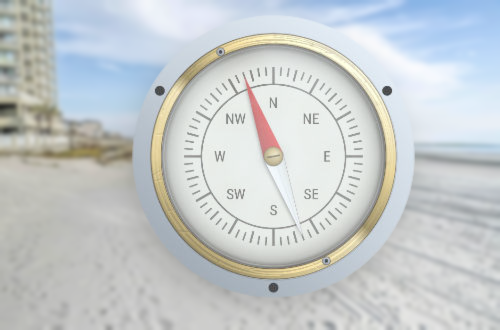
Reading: 340 °
